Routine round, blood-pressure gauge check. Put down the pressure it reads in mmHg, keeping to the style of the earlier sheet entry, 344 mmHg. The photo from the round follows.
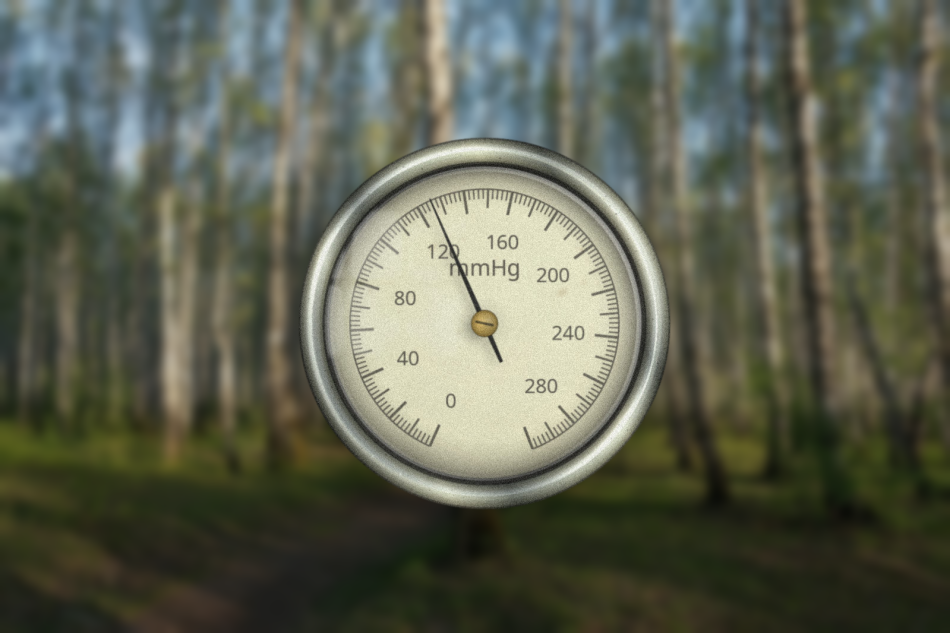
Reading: 126 mmHg
